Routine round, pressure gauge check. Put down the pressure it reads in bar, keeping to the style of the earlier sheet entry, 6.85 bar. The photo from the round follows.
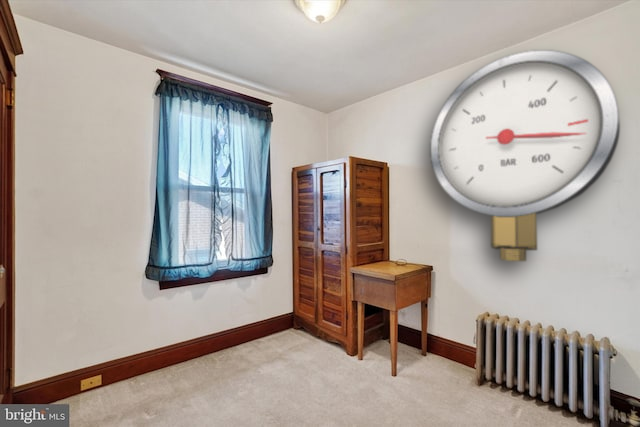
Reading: 525 bar
